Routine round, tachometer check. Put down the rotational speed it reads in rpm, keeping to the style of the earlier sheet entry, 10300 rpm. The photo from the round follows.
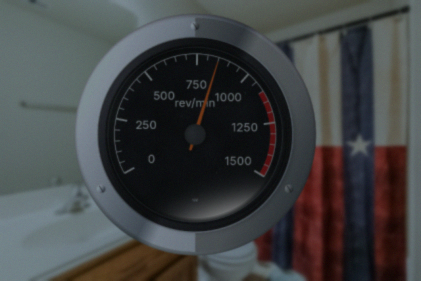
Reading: 850 rpm
